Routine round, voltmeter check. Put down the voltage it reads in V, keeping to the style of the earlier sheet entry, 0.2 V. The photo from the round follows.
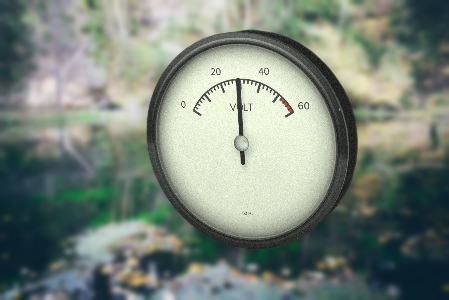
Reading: 30 V
